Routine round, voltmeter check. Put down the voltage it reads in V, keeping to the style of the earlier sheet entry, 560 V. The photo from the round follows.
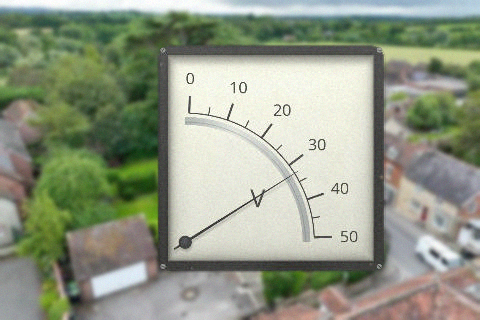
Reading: 32.5 V
